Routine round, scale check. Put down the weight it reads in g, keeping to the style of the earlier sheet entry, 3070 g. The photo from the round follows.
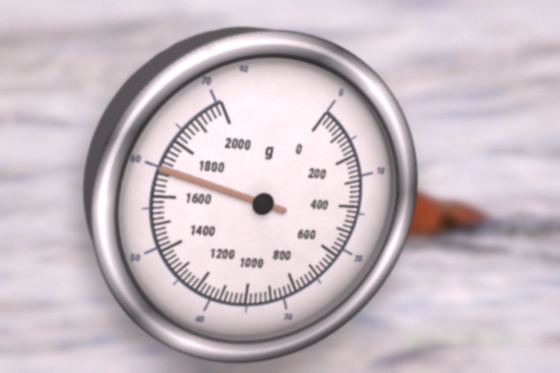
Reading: 1700 g
